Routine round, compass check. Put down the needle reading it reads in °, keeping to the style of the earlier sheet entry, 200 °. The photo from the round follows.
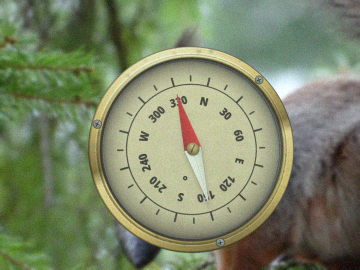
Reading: 330 °
